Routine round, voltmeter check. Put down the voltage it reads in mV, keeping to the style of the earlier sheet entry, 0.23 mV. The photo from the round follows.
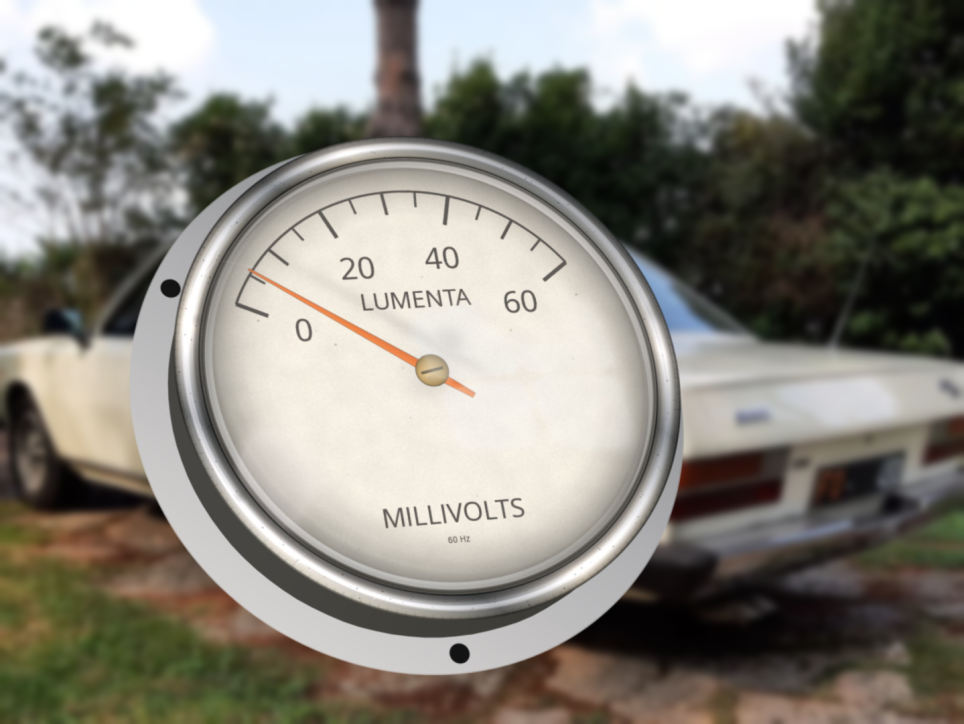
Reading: 5 mV
